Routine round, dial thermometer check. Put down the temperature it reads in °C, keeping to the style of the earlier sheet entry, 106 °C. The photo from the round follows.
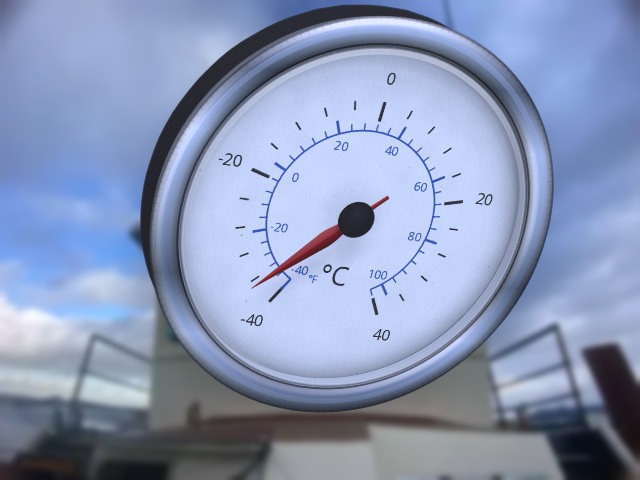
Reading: -36 °C
